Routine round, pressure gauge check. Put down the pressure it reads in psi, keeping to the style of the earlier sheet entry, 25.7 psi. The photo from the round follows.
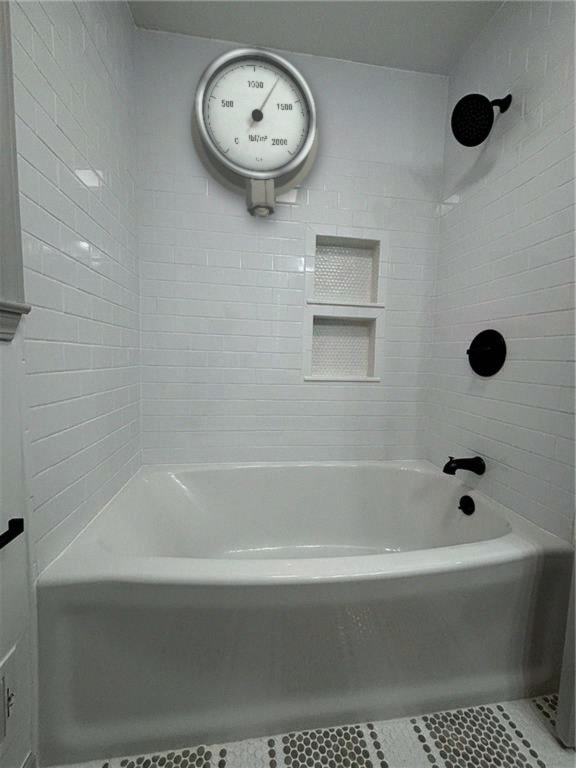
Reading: 1250 psi
